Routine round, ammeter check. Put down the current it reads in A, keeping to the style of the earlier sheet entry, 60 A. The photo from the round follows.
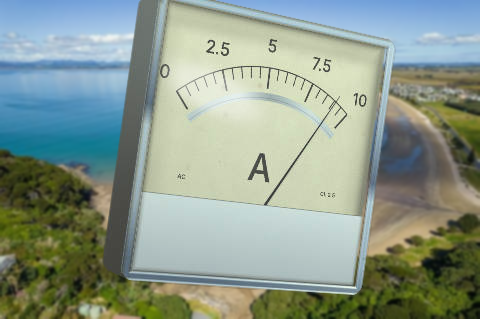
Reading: 9 A
